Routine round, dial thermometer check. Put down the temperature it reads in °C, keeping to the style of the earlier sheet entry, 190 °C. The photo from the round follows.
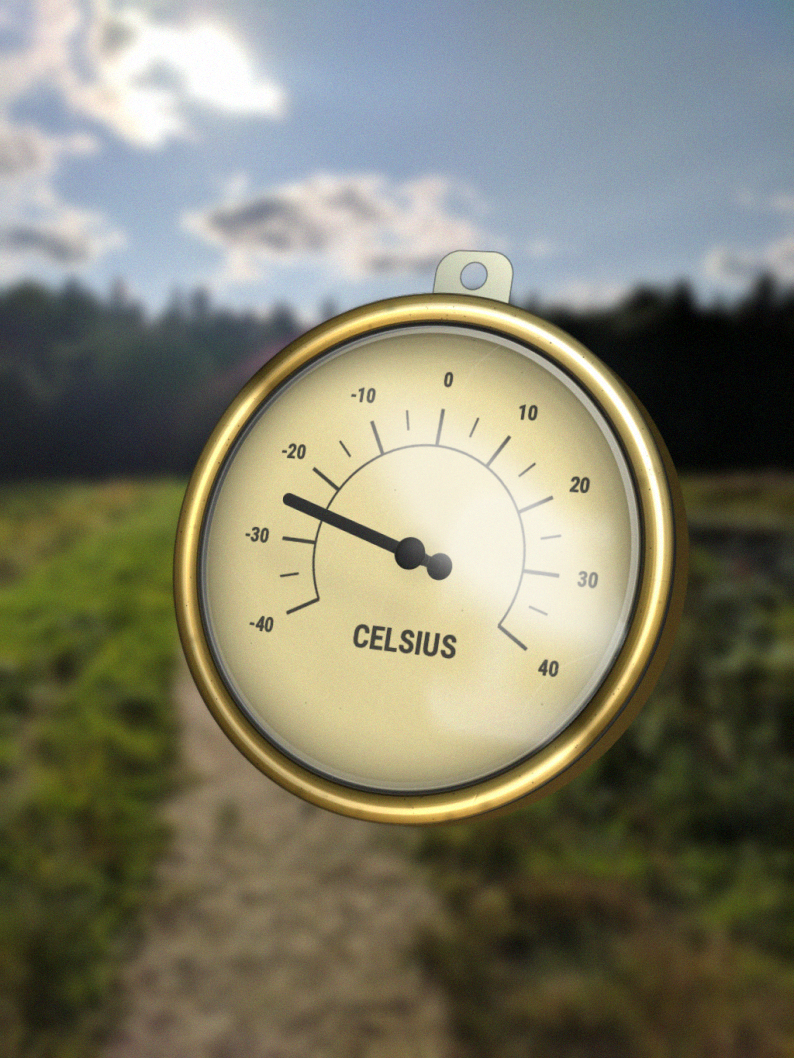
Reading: -25 °C
